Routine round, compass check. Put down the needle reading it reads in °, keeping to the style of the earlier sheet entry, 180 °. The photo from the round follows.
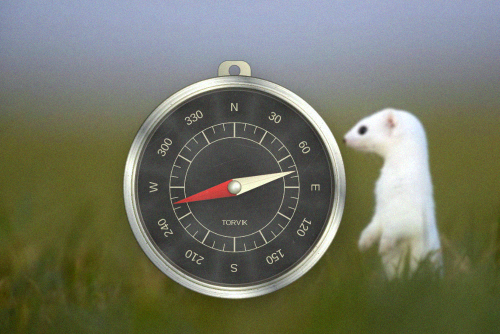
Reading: 255 °
